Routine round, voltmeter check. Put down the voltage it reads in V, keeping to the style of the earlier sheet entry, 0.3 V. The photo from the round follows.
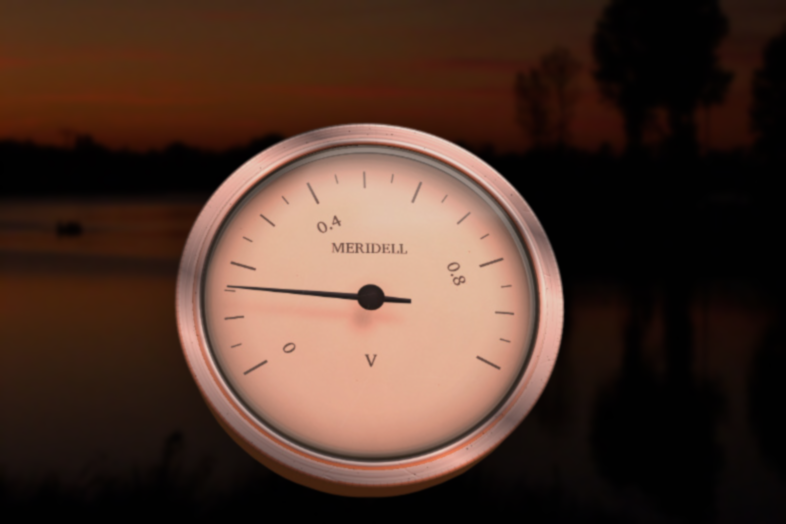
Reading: 0.15 V
